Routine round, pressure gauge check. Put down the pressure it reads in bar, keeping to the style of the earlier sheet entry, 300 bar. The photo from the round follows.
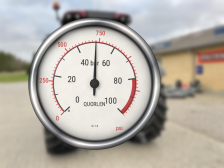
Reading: 50 bar
